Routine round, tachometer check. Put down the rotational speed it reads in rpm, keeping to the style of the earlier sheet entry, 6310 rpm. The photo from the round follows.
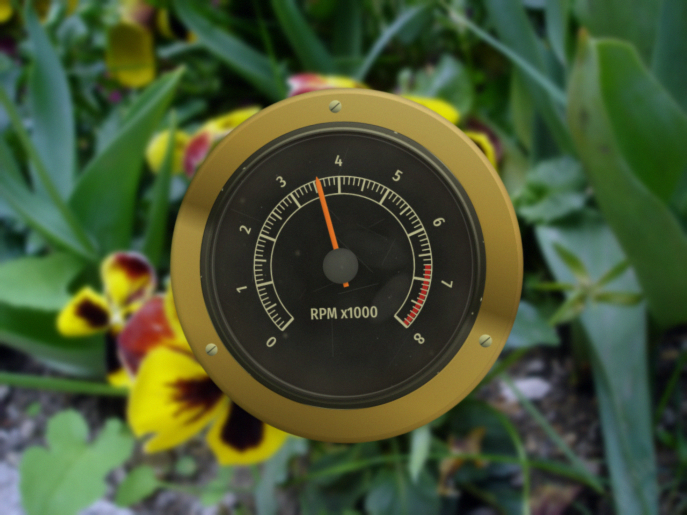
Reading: 3600 rpm
